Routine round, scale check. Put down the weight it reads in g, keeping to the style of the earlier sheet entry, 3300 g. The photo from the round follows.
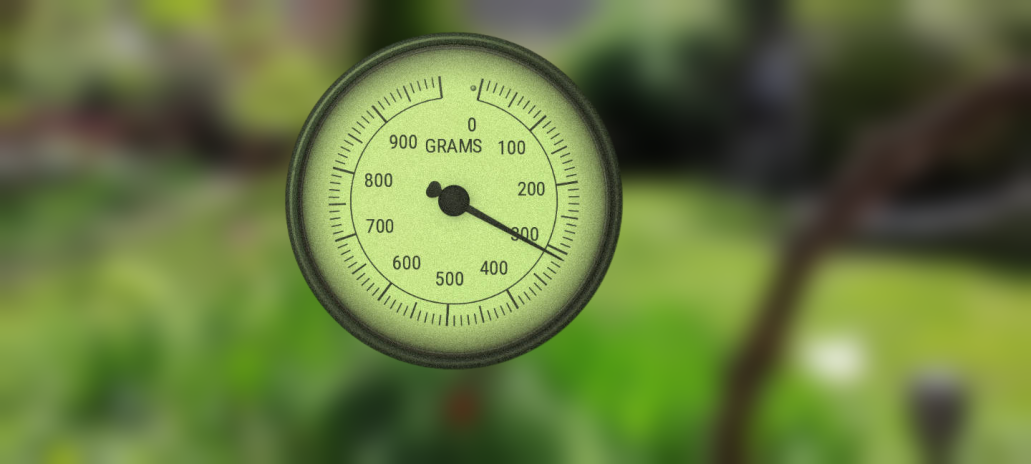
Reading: 310 g
